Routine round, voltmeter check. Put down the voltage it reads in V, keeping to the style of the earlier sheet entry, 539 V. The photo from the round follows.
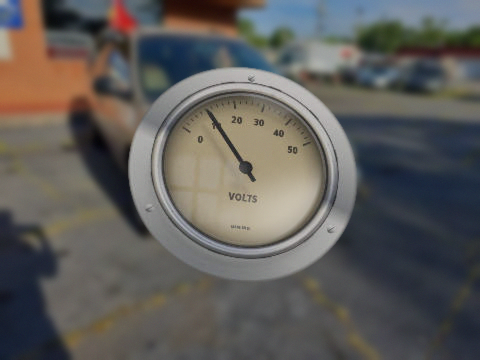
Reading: 10 V
